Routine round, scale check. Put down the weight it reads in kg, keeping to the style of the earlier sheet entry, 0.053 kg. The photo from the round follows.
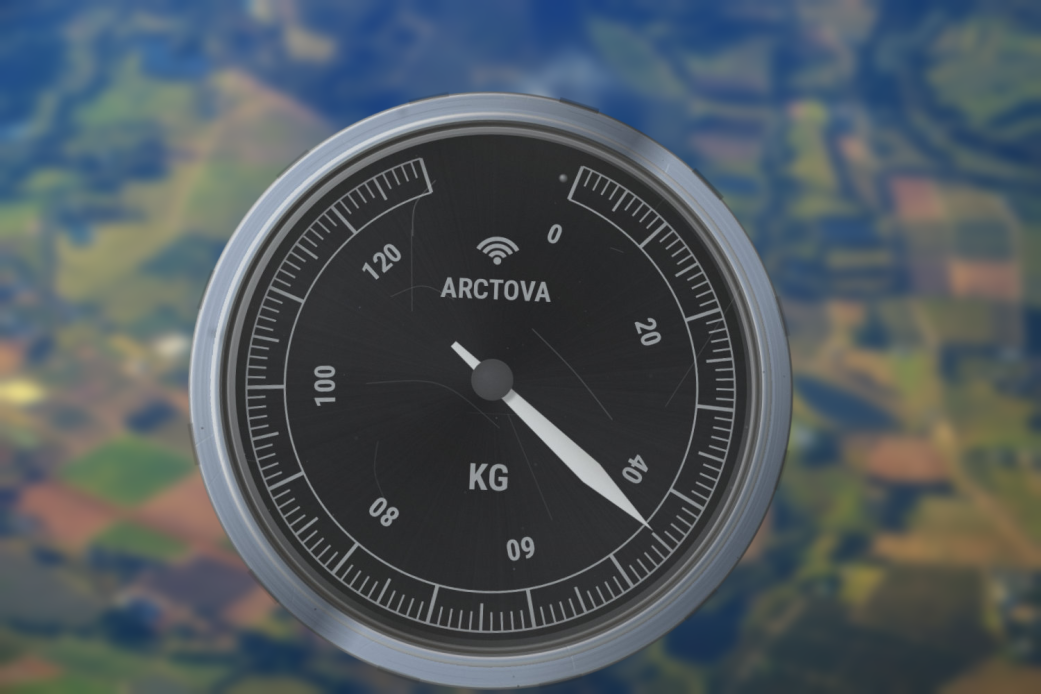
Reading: 45 kg
